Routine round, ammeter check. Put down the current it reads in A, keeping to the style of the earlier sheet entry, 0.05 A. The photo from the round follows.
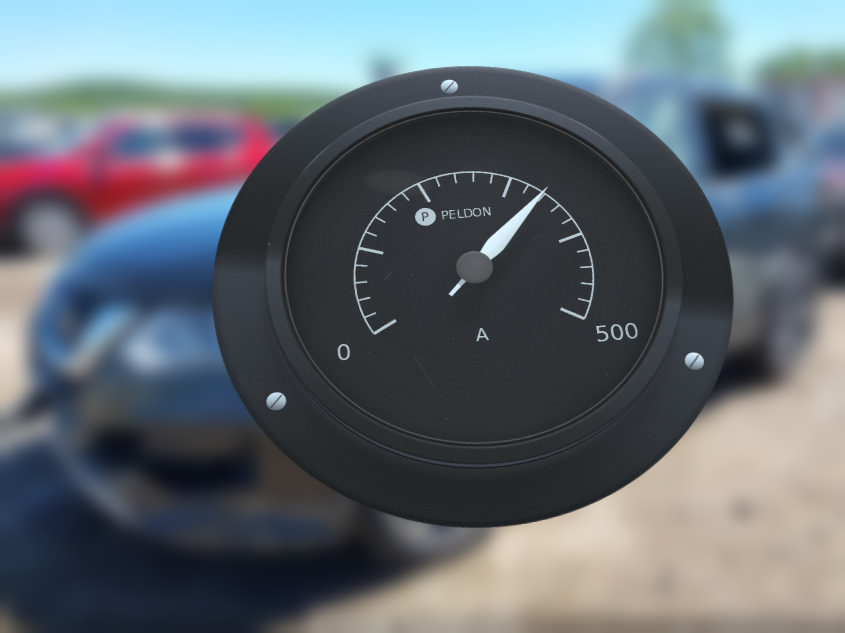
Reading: 340 A
